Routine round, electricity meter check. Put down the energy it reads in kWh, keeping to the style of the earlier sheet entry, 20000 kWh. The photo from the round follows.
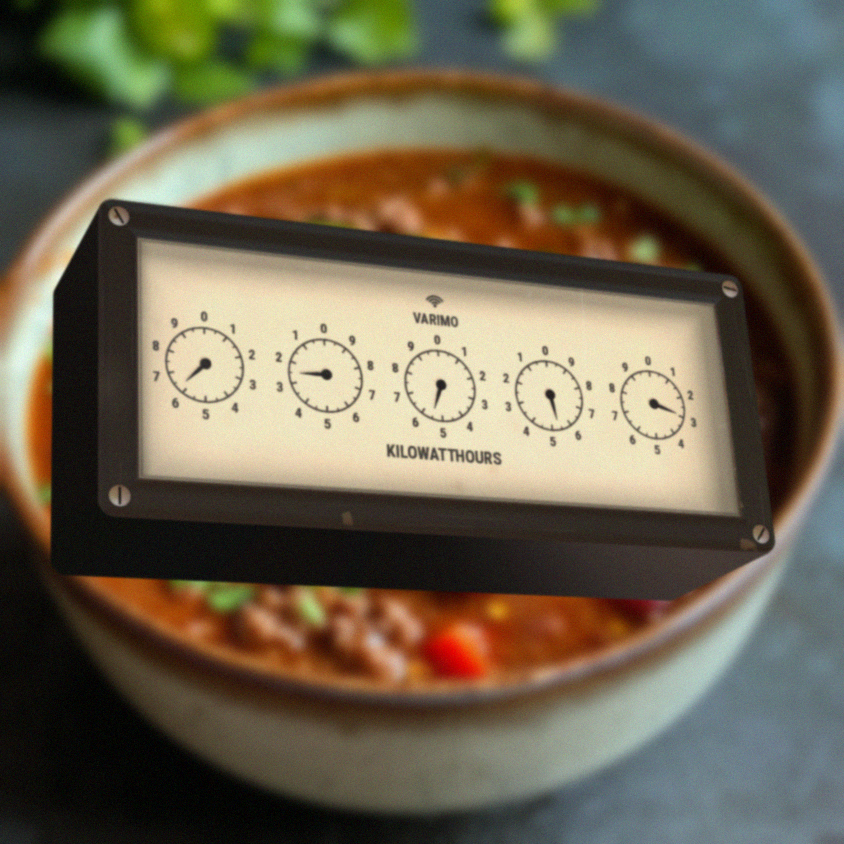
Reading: 62553 kWh
